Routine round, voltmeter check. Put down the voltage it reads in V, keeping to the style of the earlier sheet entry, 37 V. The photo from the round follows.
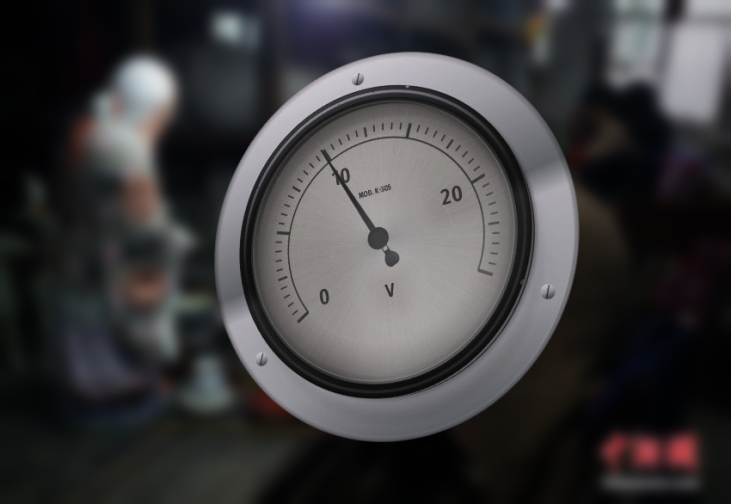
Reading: 10 V
